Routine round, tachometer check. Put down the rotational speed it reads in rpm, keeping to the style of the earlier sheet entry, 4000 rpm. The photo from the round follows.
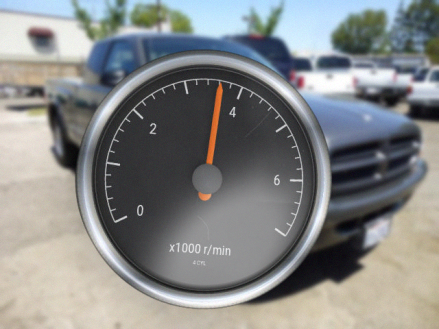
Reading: 3600 rpm
